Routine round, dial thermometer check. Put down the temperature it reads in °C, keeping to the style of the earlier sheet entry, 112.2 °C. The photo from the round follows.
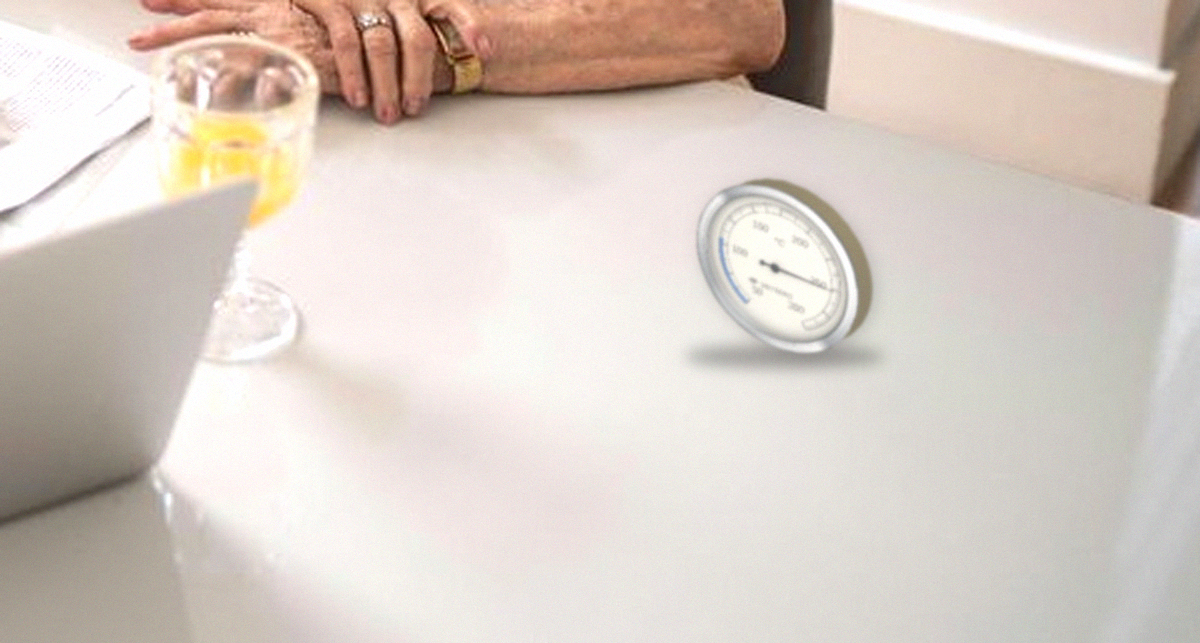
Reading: 250 °C
